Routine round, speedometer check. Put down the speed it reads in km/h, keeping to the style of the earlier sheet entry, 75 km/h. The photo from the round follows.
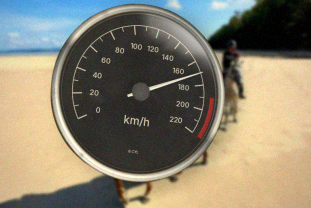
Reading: 170 km/h
